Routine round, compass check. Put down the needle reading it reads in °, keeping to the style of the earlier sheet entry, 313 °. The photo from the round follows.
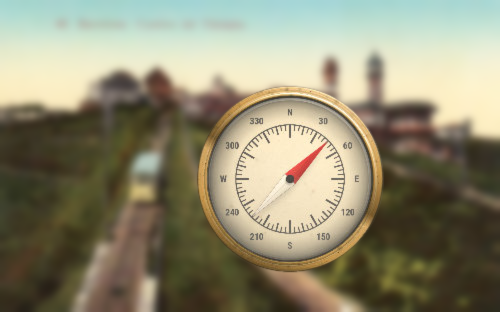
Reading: 45 °
